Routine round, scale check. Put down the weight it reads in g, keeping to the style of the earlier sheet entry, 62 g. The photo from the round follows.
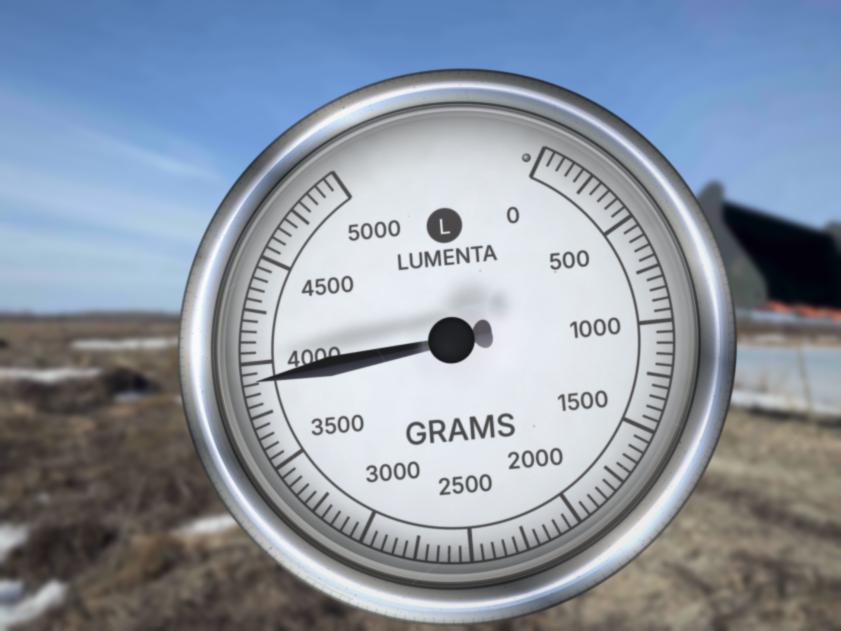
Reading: 3900 g
